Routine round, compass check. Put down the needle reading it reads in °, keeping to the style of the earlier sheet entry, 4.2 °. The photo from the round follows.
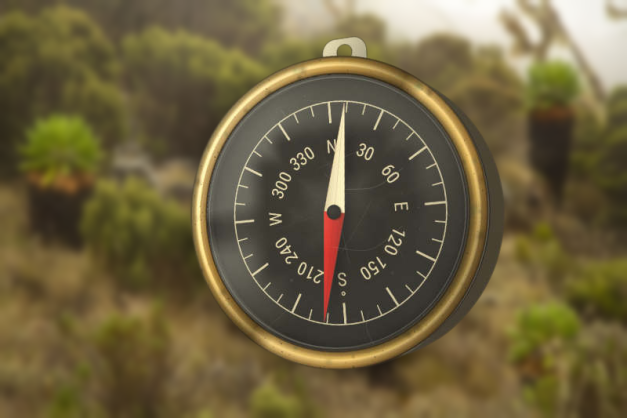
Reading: 190 °
